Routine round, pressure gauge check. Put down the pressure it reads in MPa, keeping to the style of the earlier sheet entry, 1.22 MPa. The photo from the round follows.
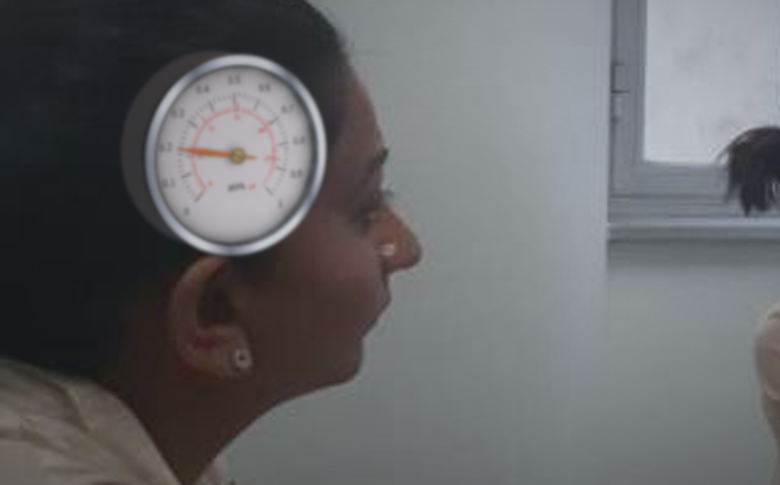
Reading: 0.2 MPa
